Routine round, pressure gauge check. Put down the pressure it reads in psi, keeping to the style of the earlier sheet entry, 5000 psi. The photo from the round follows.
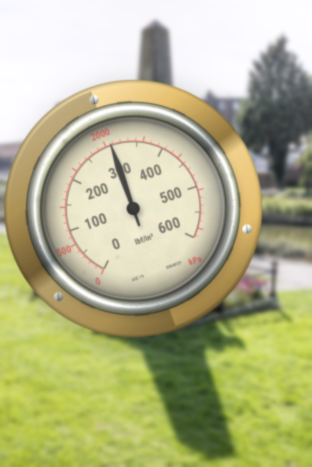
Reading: 300 psi
